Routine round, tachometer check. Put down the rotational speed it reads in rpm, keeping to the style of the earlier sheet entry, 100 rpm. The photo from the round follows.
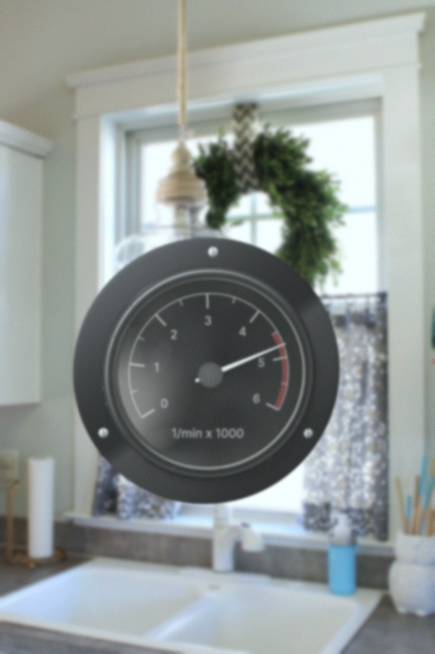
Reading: 4750 rpm
